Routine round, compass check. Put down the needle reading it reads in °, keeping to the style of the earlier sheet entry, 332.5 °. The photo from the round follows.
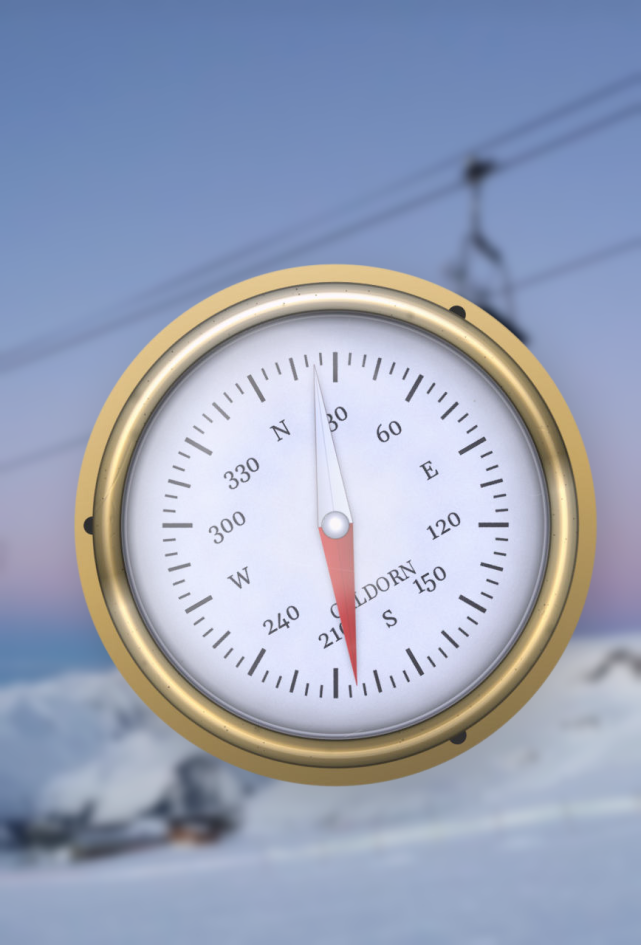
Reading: 202.5 °
